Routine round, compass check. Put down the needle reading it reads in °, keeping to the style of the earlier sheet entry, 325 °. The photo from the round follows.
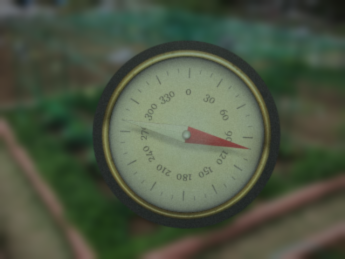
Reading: 100 °
